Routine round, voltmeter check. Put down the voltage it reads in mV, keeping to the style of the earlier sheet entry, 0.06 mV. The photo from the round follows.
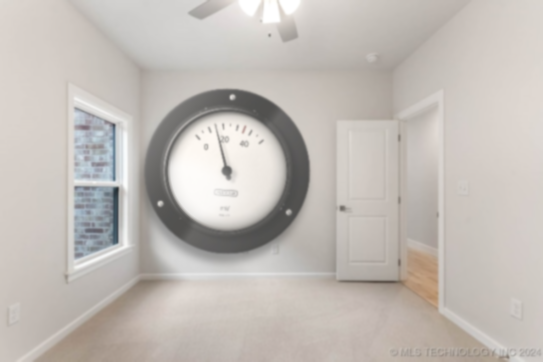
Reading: 15 mV
